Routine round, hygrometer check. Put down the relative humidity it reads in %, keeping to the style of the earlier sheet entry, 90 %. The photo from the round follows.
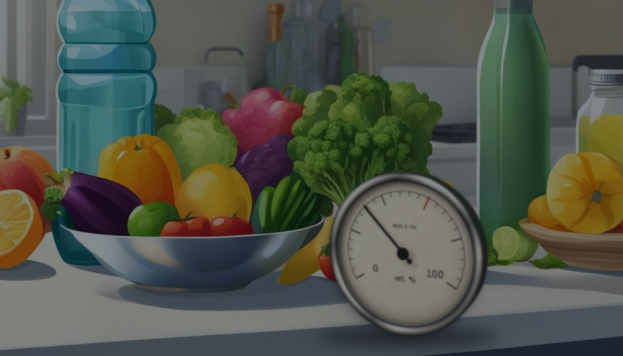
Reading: 32 %
